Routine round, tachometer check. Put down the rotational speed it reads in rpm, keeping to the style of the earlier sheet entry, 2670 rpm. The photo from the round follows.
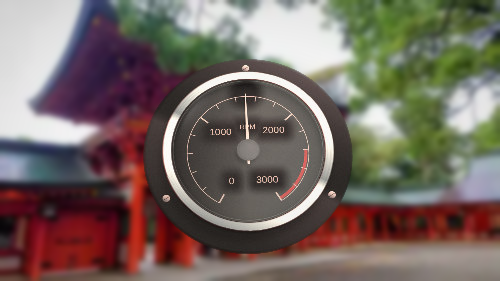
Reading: 1500 rpm
